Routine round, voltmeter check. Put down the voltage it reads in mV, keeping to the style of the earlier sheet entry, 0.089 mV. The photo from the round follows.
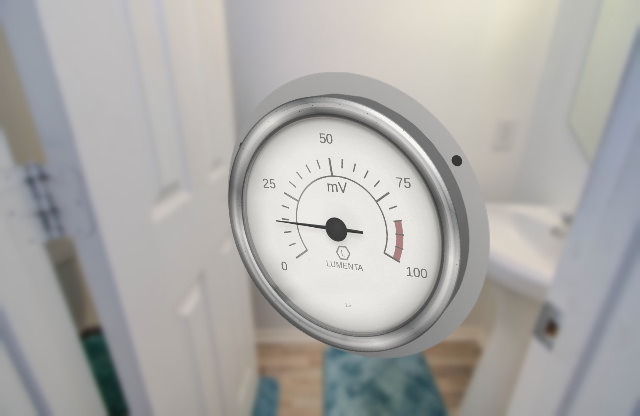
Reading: 15 mV
